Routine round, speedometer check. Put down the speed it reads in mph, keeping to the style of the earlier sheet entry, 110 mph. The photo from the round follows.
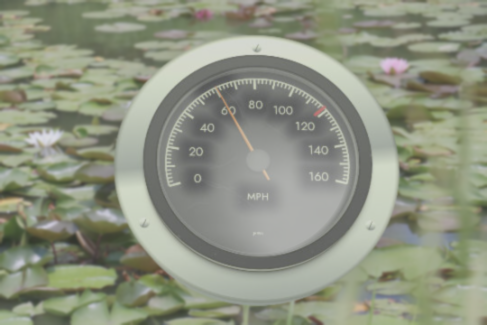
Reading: 60 mph
